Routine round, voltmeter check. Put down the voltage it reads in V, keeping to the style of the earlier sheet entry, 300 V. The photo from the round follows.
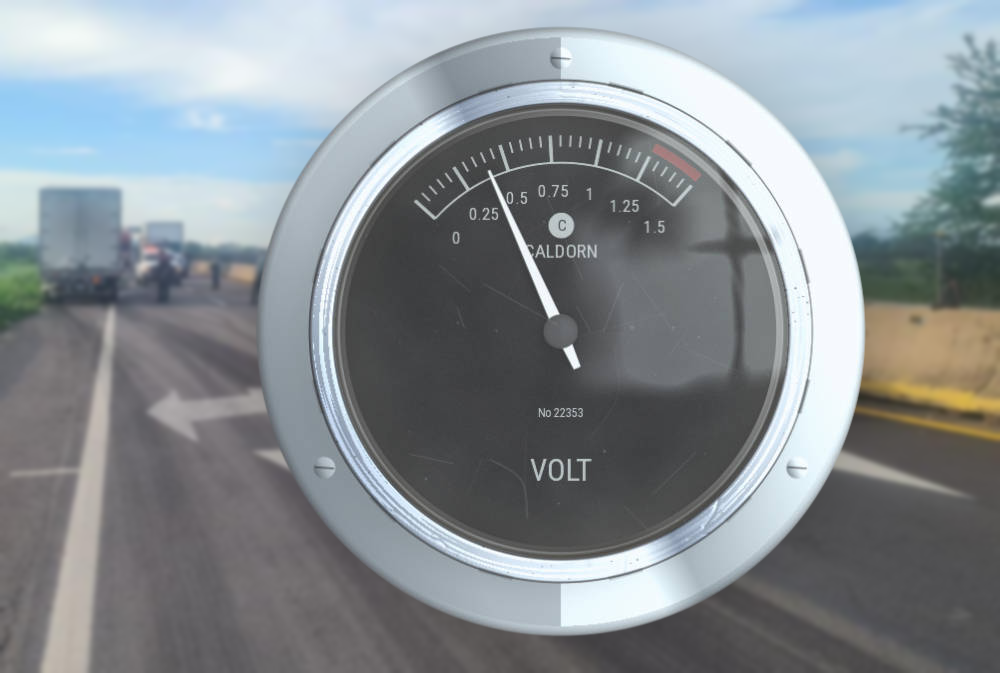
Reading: 0.4 V
